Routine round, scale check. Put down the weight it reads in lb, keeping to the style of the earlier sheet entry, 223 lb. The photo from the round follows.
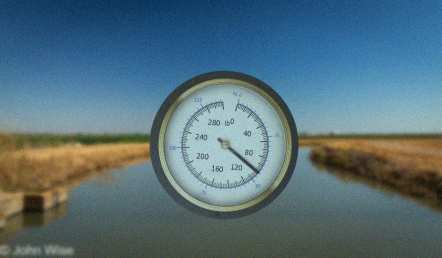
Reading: 100 lb
